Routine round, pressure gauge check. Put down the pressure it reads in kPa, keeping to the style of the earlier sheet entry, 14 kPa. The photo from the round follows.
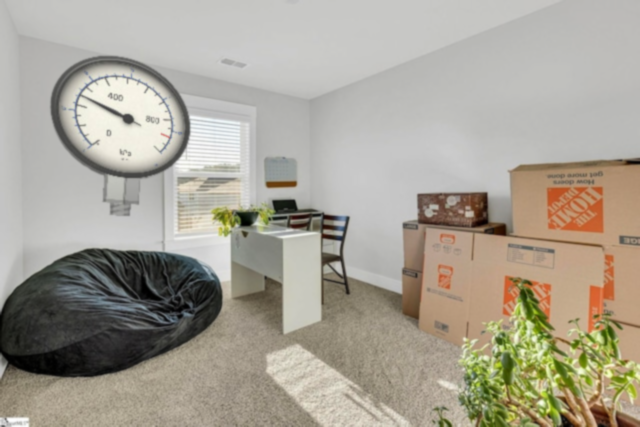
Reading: 250 kPa
